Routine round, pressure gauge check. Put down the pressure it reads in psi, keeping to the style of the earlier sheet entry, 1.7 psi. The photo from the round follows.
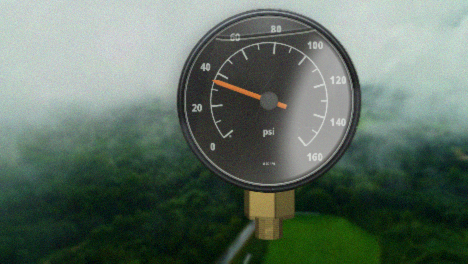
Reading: 35 psi
